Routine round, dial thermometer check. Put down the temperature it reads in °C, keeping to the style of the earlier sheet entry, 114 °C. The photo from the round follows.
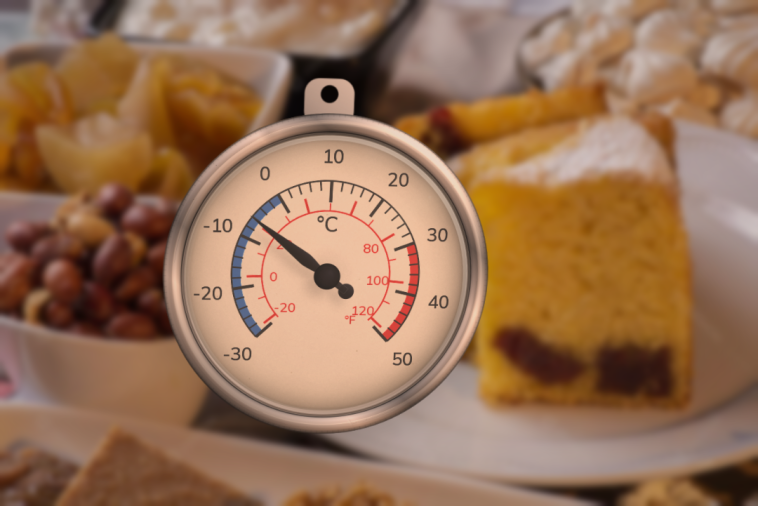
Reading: -6 °C
